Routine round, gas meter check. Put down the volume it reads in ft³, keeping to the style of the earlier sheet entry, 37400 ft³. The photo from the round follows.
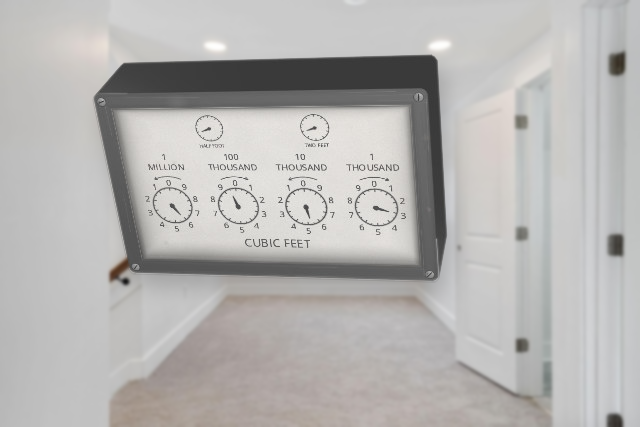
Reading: 595300 ft³
